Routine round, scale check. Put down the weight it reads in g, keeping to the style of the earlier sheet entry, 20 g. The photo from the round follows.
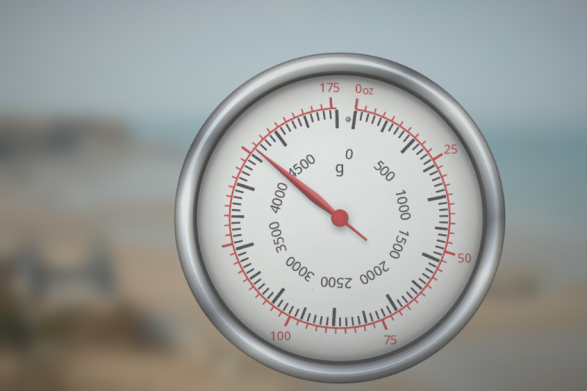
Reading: 4300 g
